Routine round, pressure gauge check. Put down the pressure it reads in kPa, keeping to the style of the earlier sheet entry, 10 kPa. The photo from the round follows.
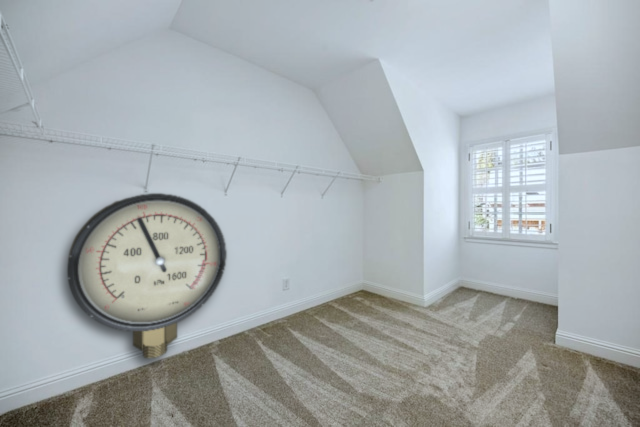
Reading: 650 kPa
